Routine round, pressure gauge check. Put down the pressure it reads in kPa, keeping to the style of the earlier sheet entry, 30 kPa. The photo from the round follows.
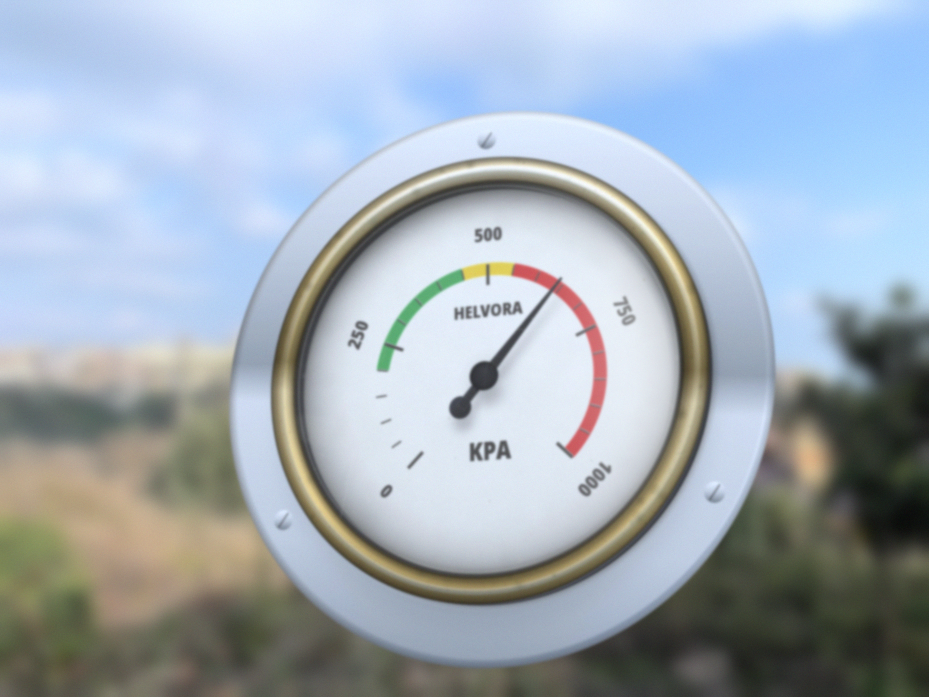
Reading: 650 kPa
